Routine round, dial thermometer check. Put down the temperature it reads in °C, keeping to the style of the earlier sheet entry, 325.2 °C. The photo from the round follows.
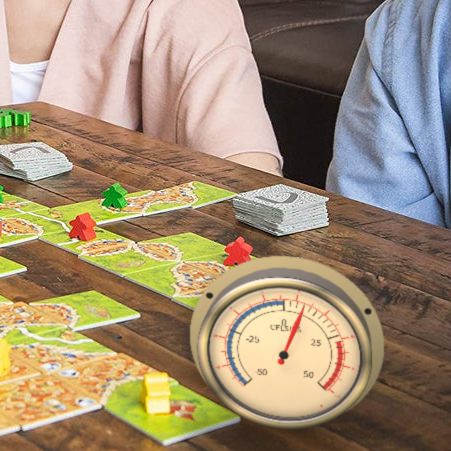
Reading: 7.5 °C
